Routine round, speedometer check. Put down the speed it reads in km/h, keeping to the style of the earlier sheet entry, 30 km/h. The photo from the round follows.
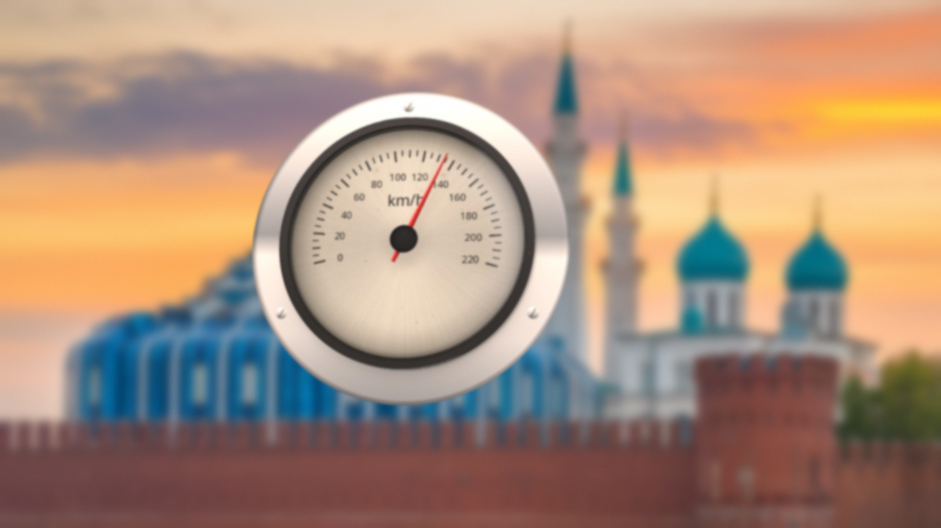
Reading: 135 km/h
